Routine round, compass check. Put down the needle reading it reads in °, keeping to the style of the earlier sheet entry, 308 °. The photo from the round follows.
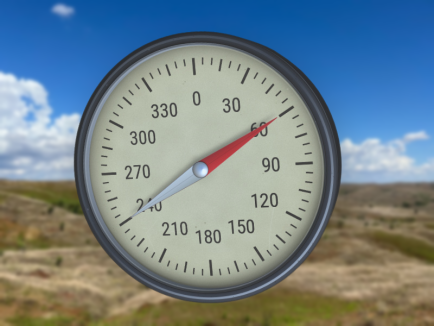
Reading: 60 °
